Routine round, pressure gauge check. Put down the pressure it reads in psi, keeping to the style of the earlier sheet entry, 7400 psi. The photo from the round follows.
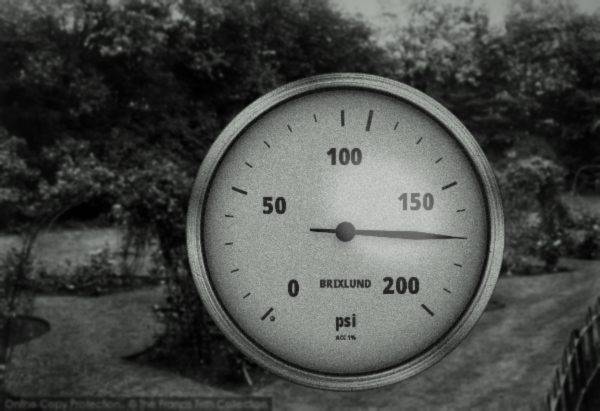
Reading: 170 psi
